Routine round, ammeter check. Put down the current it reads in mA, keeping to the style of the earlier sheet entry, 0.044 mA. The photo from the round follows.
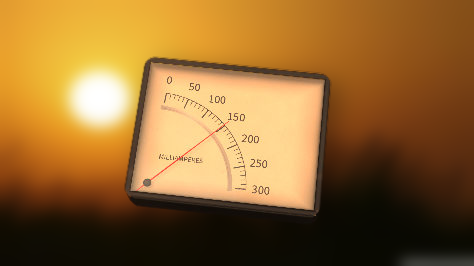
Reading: 150 mA
